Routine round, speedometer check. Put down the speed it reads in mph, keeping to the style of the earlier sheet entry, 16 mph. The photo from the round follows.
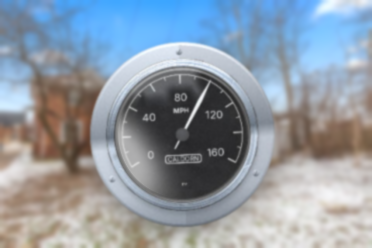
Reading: 100 mph
